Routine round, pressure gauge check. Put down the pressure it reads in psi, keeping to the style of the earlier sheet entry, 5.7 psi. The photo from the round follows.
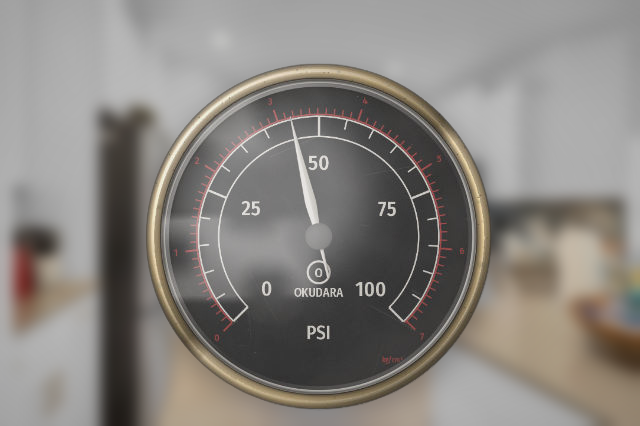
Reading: 45 psi
